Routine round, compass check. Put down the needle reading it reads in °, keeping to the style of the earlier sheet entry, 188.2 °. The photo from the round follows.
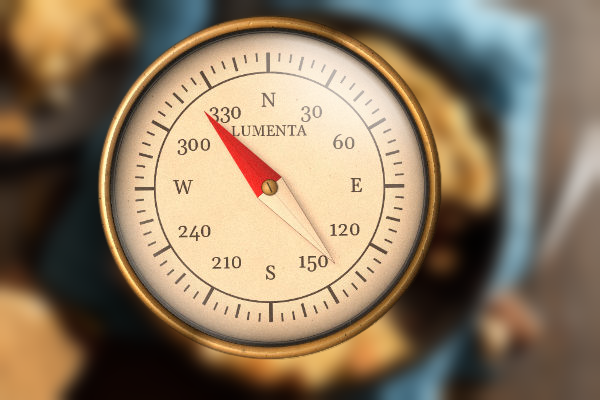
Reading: 320 °
